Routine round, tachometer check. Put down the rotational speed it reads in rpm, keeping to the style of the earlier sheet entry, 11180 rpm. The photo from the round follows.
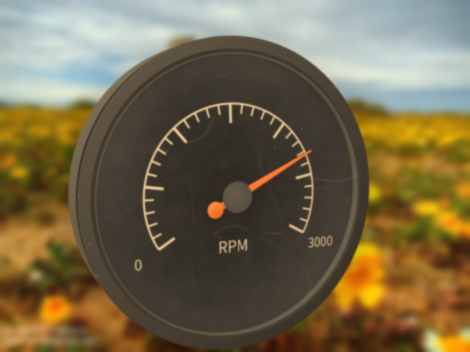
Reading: 2300 rpm
